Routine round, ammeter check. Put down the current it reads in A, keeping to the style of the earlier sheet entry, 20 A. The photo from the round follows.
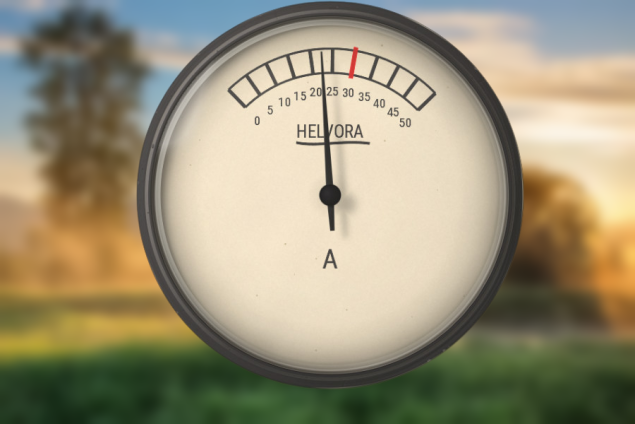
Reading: 22.5 A
